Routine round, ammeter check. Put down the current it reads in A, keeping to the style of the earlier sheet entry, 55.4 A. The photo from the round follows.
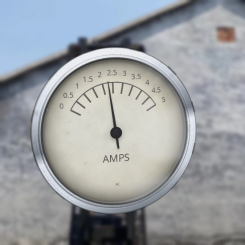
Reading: 2.25 A
